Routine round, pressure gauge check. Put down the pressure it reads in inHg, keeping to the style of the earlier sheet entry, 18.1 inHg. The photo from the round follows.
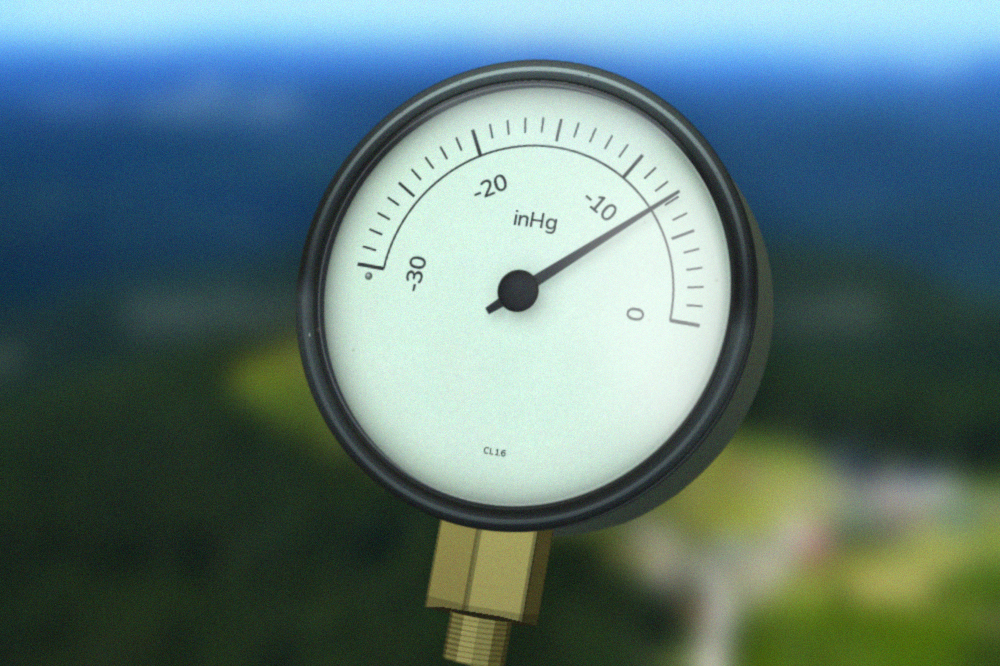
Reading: -7 inHg
